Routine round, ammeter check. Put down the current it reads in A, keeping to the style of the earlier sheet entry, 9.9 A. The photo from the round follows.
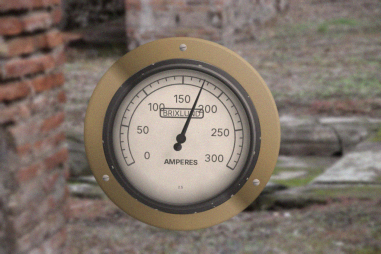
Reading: 175 A
